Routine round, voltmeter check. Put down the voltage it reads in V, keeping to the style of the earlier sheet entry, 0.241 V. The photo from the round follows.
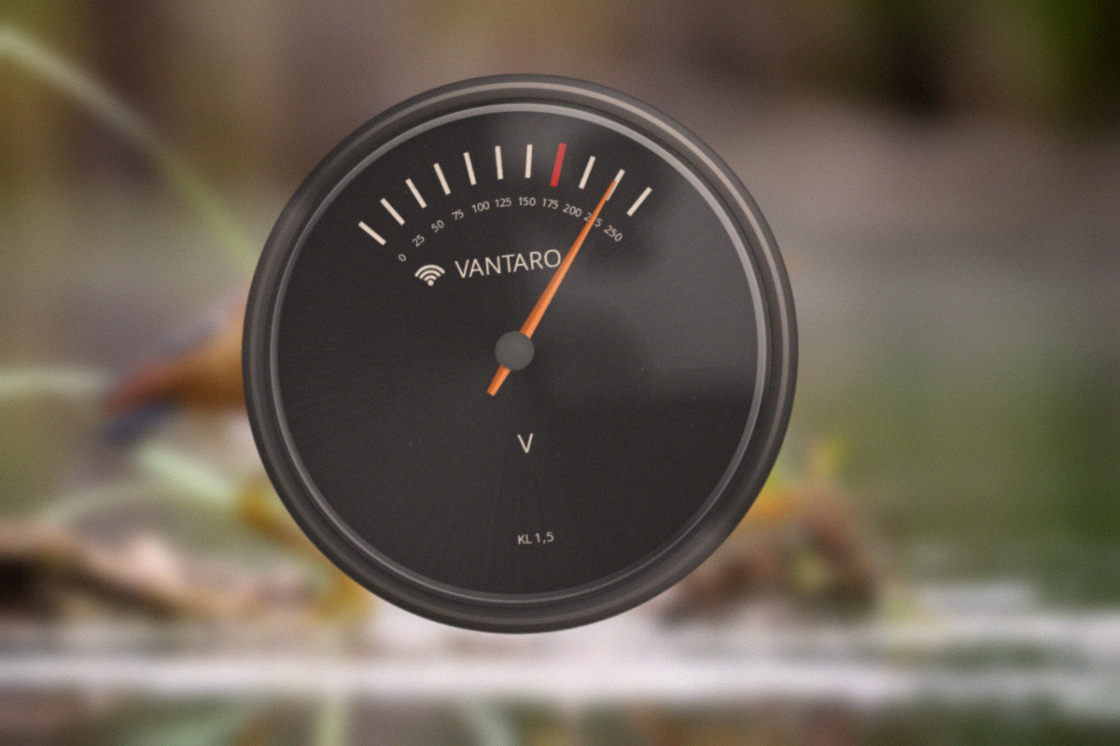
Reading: 225 V
